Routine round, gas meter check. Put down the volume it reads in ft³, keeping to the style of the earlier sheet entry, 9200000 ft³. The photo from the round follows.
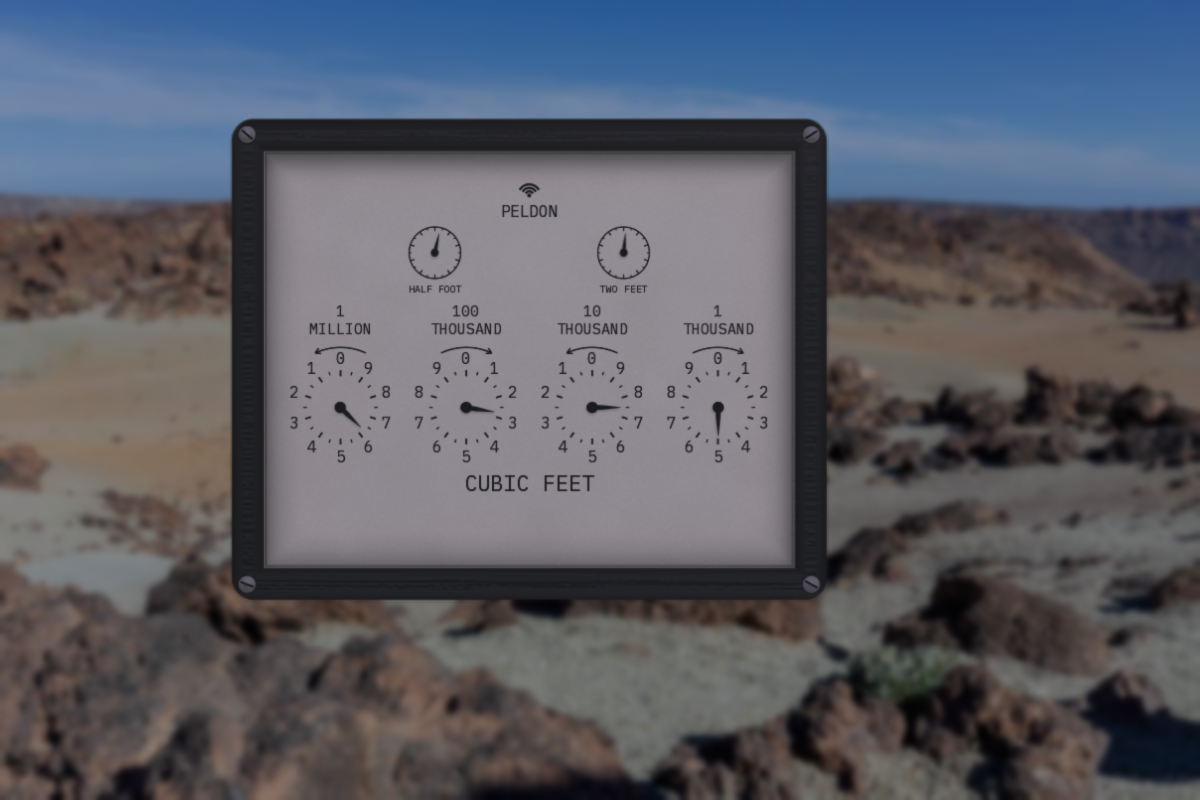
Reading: 627500 ft³
